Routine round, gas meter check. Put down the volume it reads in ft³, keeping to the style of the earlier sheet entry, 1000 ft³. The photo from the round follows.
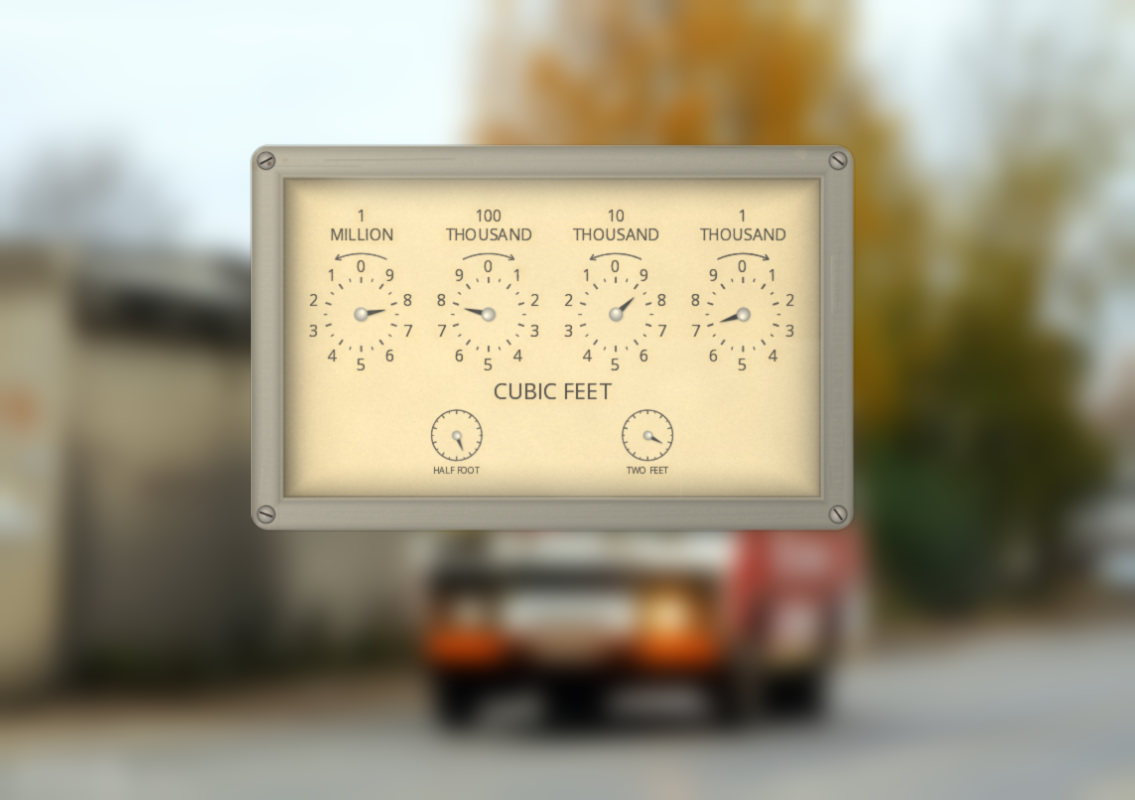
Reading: 778700 ft³
